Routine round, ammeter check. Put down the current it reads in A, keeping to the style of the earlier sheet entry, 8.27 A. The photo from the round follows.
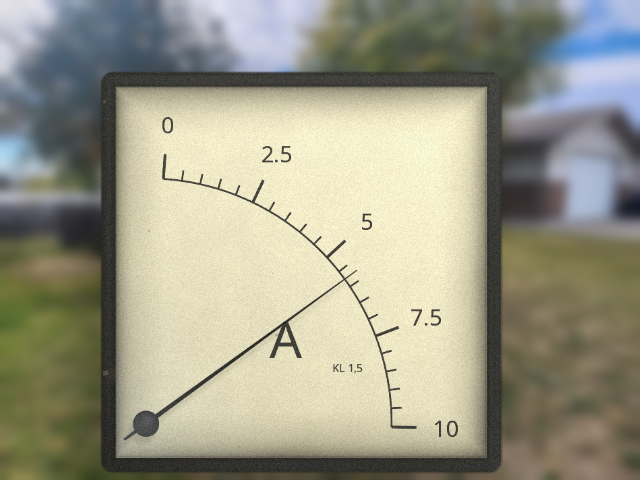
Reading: 5.75 A
